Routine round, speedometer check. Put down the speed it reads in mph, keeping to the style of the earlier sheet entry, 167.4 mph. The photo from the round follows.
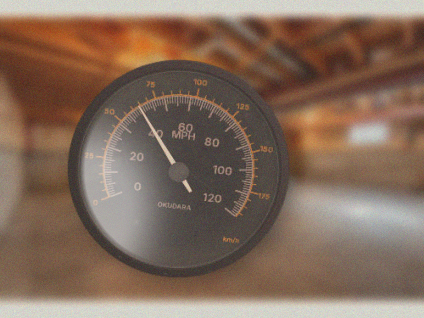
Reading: 40 mph
